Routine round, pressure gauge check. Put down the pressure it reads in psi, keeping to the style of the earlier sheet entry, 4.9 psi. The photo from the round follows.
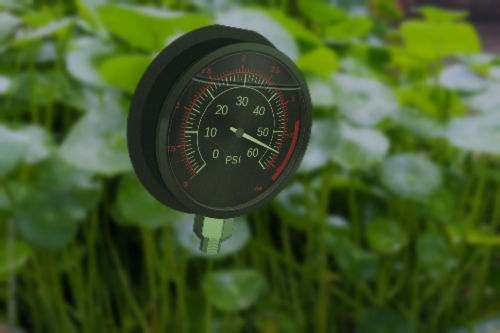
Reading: 55 psi
